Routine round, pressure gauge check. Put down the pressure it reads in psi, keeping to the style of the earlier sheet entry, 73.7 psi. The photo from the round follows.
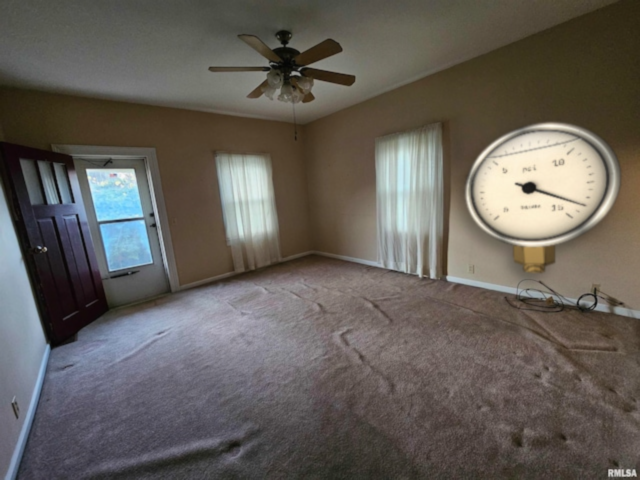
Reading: 14 psi
